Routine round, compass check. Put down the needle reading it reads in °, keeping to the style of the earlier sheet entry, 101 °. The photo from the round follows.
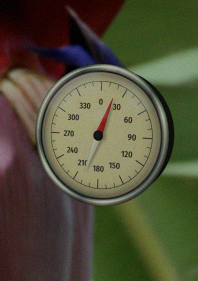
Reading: 20 °
